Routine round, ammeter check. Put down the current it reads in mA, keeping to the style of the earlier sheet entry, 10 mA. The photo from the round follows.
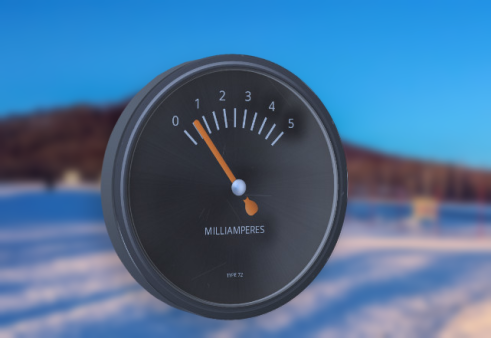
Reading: 0.5 mA
